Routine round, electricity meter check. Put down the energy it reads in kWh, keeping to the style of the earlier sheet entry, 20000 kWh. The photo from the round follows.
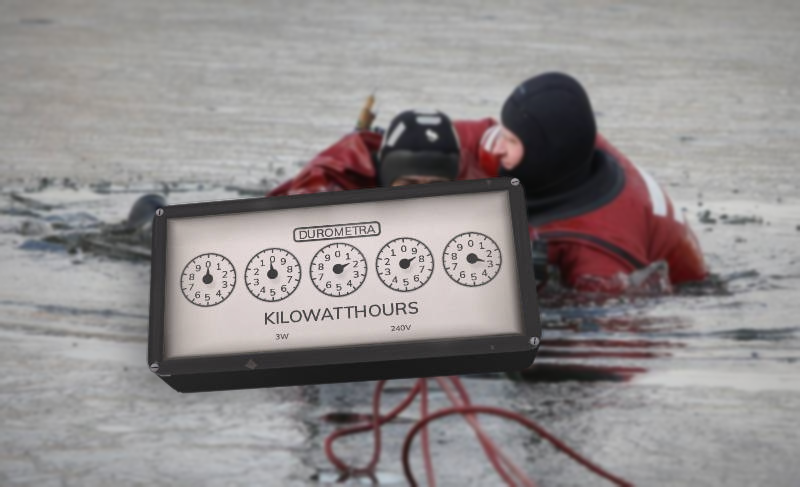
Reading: 183 kWh
